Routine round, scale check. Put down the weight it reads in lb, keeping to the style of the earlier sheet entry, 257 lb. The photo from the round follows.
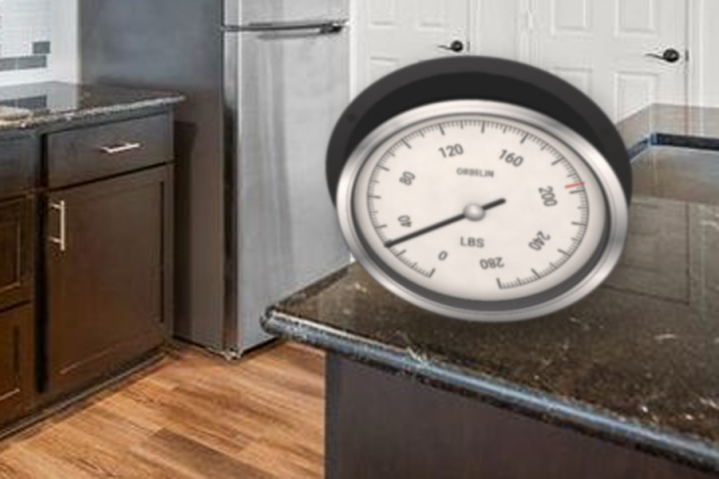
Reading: 30 lb
